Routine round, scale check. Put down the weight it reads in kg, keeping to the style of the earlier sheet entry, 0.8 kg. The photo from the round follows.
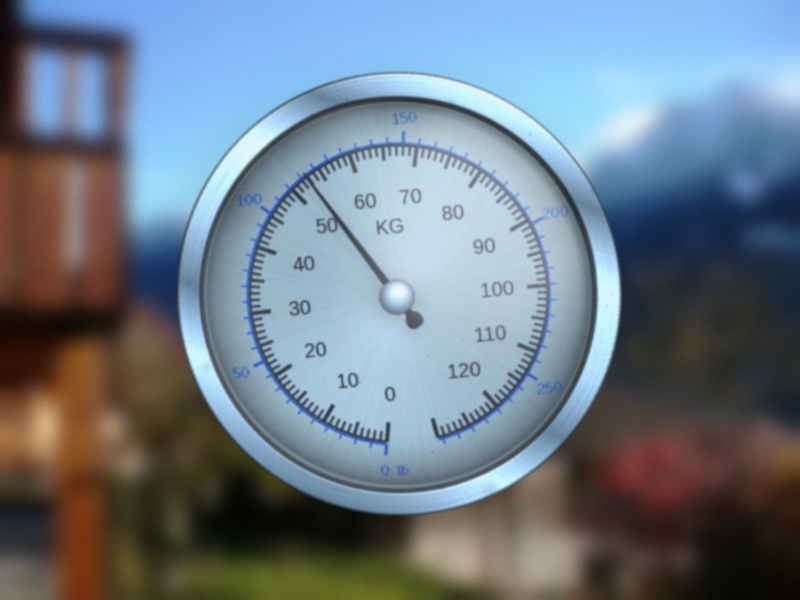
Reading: 53 kg
